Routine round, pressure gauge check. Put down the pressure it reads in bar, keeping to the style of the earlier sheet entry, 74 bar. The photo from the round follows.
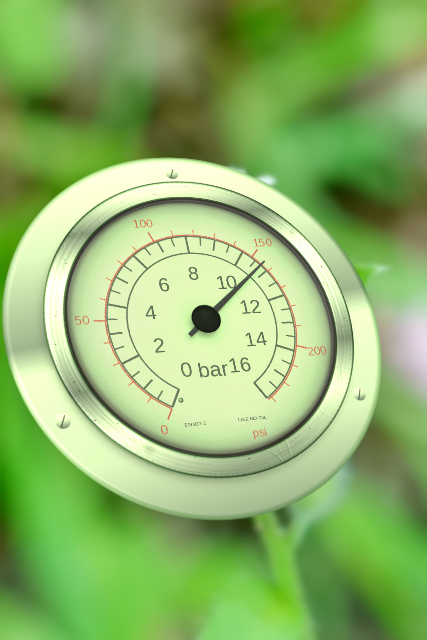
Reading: 10.75 bar
